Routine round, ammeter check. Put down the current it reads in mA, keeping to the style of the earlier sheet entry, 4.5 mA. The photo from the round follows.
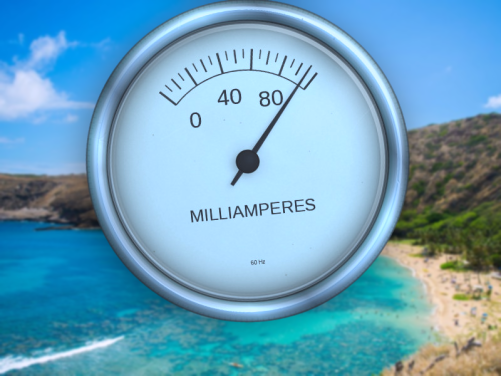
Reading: 95 mA
